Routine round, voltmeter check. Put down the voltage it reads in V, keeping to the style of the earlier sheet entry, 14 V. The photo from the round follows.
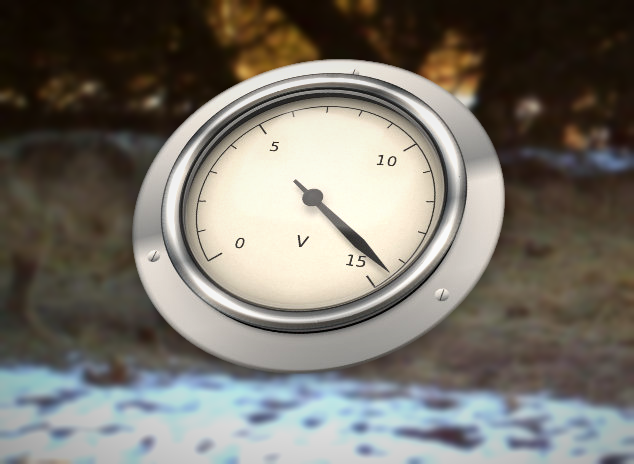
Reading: 14.5 V
